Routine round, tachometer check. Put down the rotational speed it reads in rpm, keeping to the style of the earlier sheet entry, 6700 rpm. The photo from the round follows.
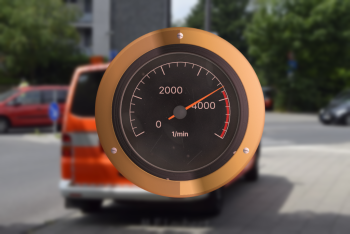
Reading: 3700 rpm
